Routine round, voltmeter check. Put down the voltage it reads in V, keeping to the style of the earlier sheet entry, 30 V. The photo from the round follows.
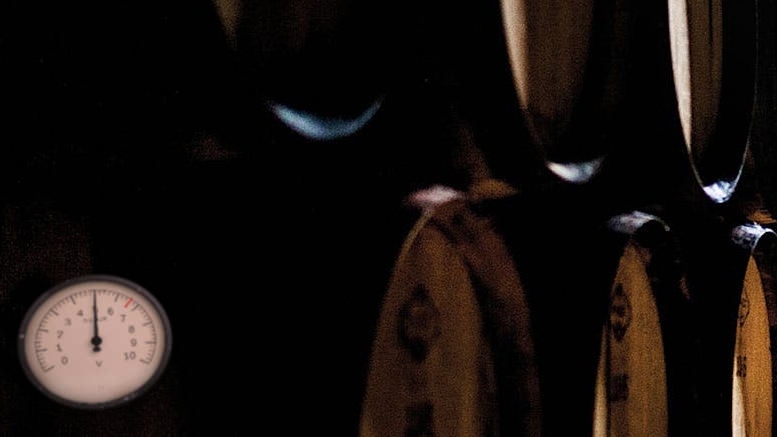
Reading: 5 V
